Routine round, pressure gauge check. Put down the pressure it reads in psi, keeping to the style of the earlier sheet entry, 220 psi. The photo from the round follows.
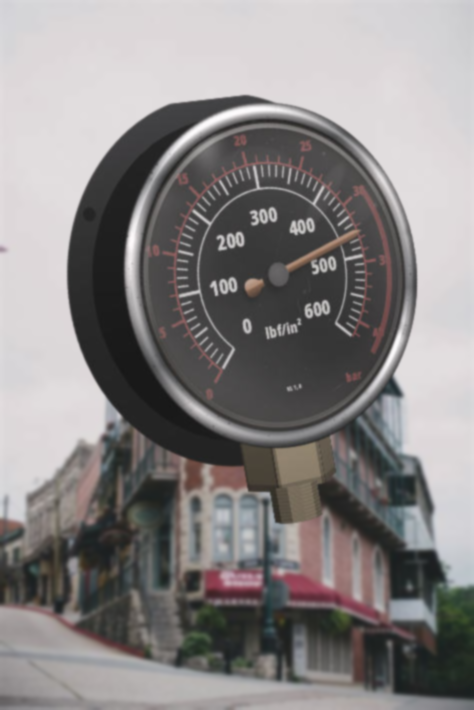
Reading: 470 psi
